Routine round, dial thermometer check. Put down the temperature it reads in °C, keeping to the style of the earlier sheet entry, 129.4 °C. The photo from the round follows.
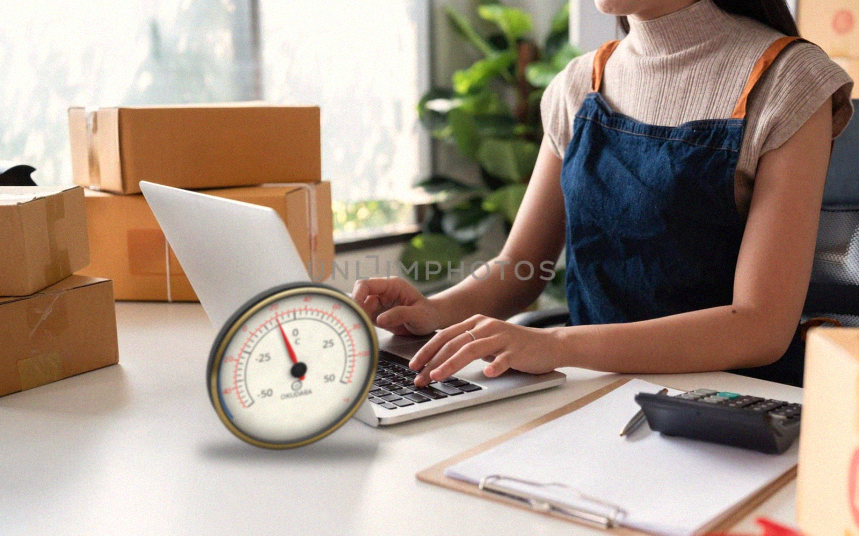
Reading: -7.5 °C
